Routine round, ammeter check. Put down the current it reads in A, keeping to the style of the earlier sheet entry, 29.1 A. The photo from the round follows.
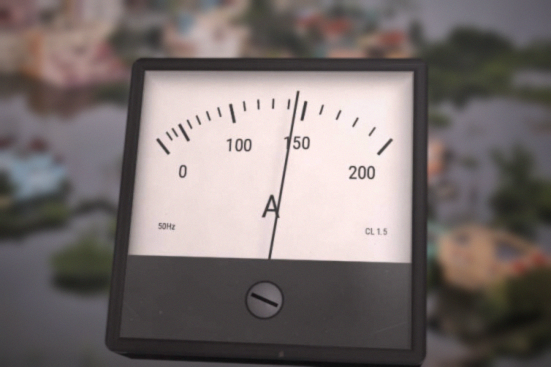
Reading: 145 A
